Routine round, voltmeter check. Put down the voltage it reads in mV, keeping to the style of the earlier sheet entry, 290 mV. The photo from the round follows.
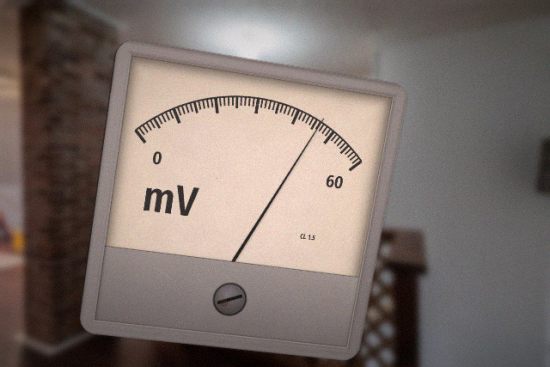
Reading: 46 mV
